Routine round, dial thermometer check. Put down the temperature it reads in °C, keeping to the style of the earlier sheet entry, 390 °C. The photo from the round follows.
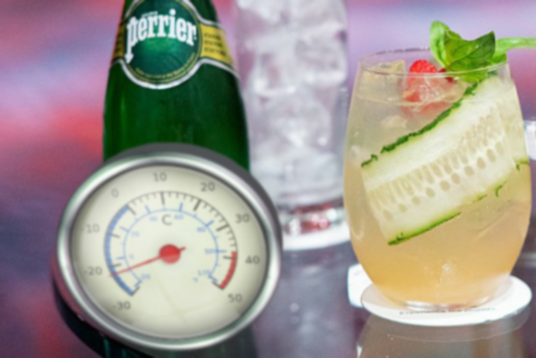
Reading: -22 °C
